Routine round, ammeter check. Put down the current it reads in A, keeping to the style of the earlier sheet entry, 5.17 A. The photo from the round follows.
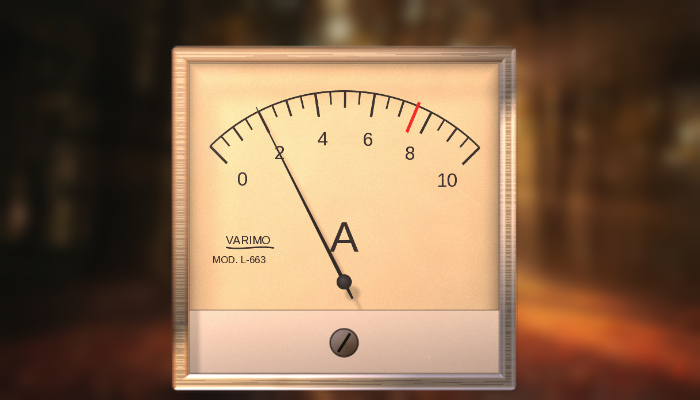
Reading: 2 A
